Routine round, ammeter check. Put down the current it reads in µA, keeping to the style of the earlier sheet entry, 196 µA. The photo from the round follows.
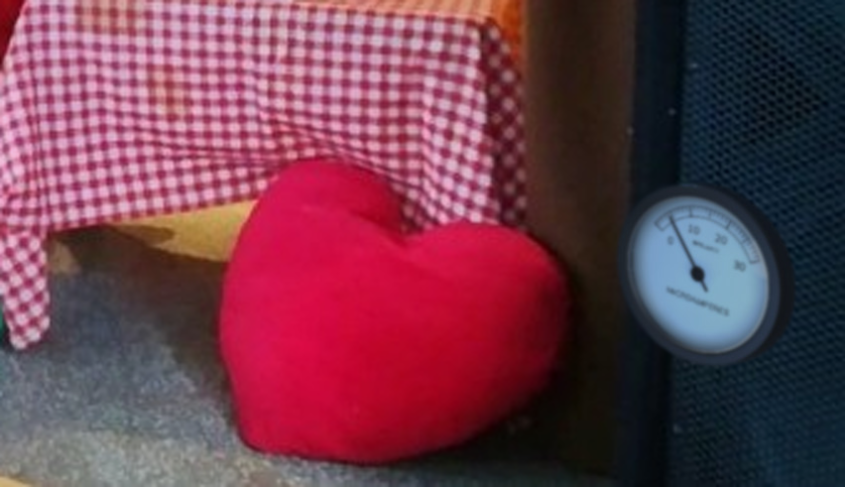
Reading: 5 µA
